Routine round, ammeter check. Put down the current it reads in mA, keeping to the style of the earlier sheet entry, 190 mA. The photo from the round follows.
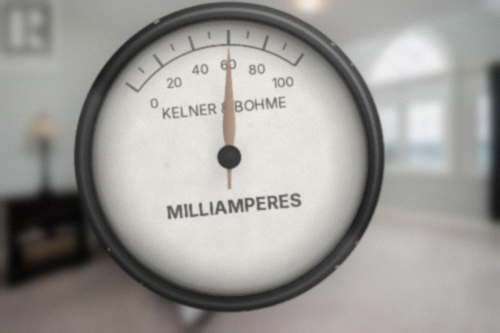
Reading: 60 mA
